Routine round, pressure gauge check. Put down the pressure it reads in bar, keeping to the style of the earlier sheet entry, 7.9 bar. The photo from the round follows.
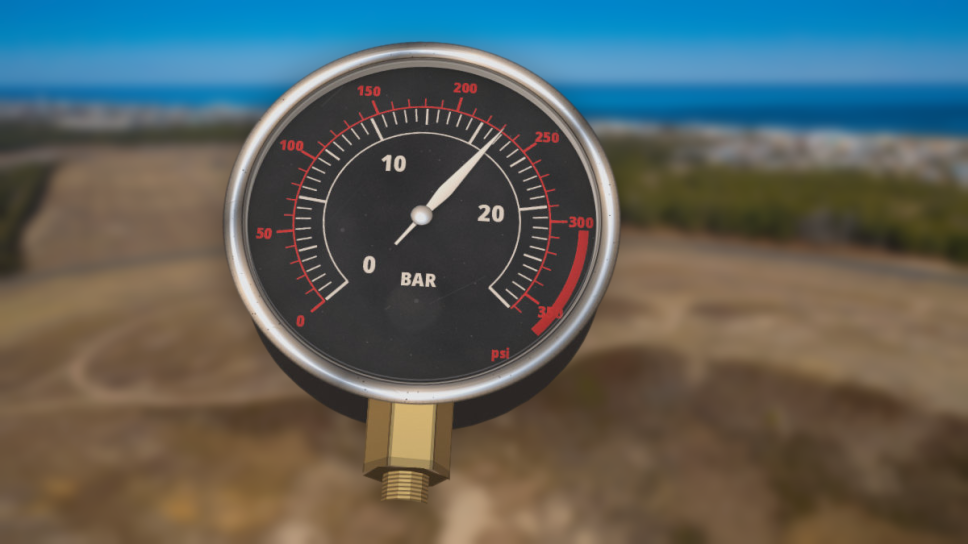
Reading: 16 bar
